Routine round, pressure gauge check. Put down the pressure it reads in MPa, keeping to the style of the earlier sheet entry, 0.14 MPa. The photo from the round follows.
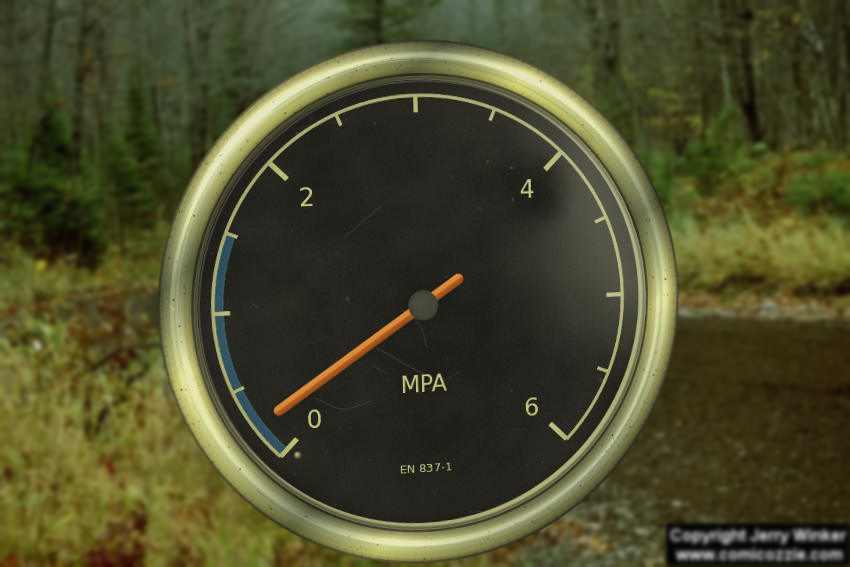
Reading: 0.25 MPa
